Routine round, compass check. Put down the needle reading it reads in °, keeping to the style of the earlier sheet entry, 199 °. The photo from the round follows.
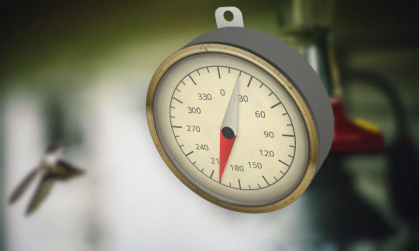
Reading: 200 °
